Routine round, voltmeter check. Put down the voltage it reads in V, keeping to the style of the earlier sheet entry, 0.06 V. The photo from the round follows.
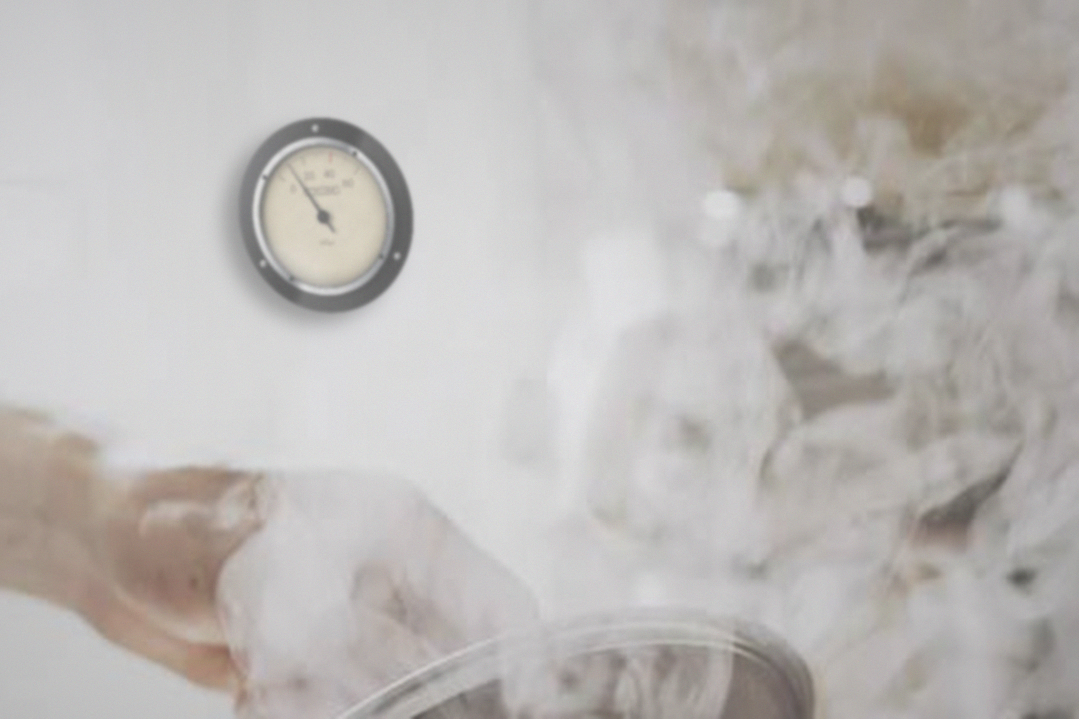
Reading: 10 V
